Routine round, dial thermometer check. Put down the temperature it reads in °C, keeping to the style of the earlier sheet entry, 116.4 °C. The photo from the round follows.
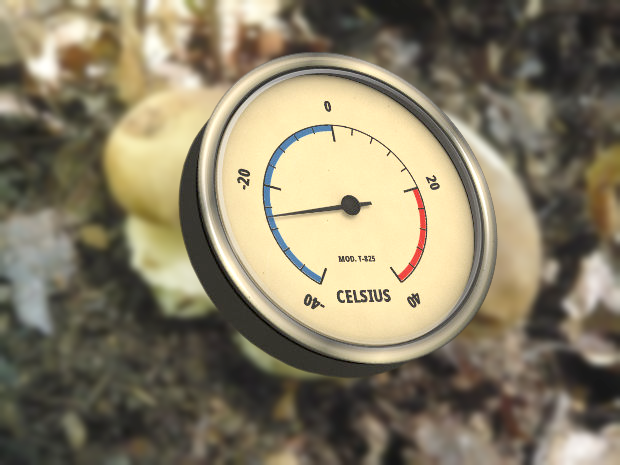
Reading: -26 °C
